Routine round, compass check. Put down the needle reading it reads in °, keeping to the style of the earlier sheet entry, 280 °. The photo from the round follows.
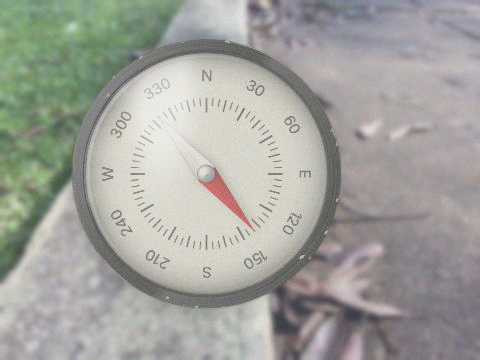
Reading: 140 °
